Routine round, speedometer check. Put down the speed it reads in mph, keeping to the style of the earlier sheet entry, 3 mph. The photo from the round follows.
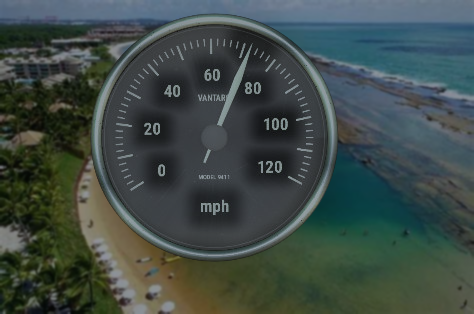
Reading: 72 mph
